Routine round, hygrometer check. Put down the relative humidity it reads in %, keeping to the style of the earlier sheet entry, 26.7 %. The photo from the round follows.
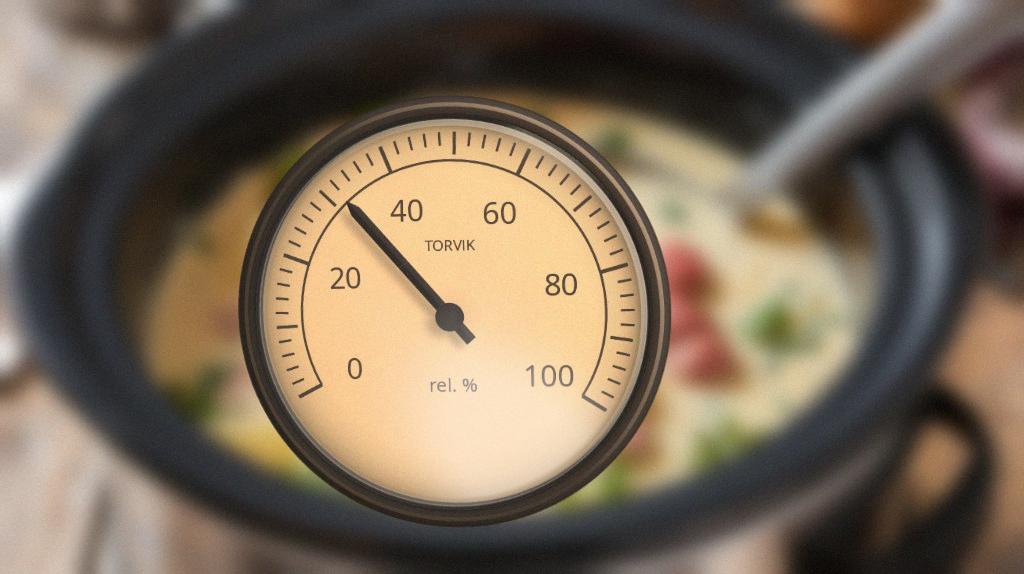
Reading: 32 %
